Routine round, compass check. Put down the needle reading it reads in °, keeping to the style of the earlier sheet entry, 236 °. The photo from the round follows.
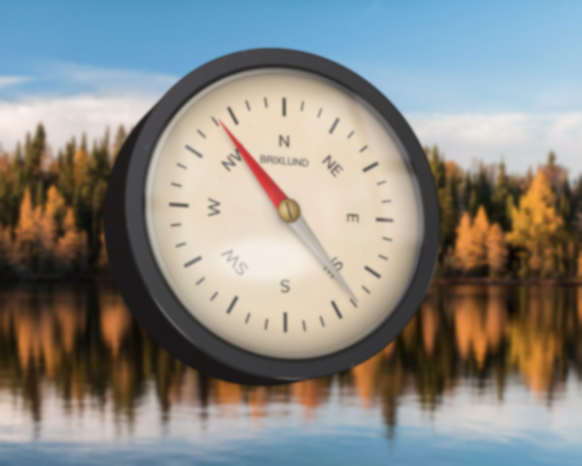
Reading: 320 °
